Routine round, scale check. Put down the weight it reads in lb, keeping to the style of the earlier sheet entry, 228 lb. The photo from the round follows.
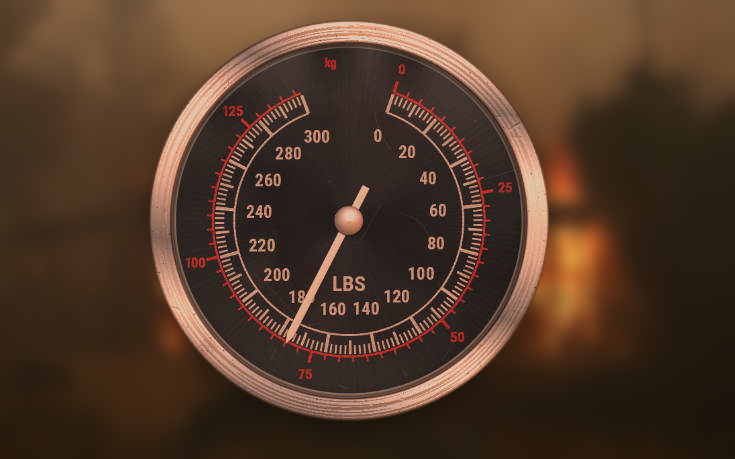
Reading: 176 lb
